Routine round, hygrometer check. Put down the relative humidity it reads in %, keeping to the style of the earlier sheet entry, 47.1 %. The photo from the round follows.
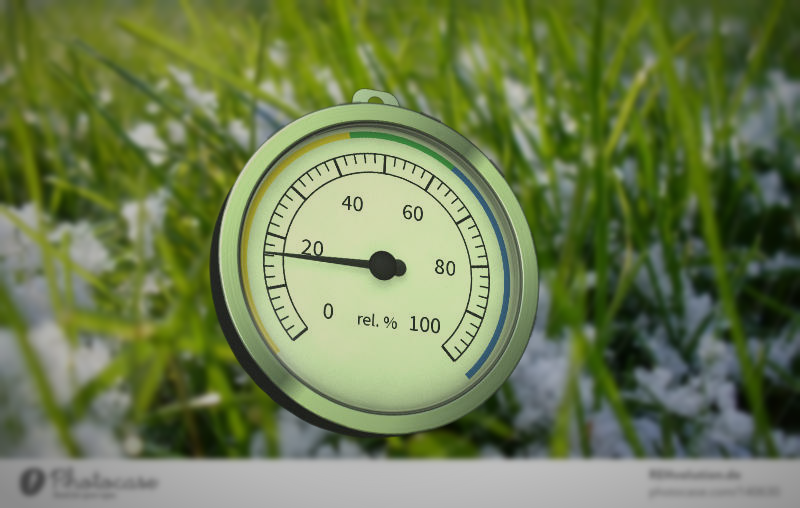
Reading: 16 %
